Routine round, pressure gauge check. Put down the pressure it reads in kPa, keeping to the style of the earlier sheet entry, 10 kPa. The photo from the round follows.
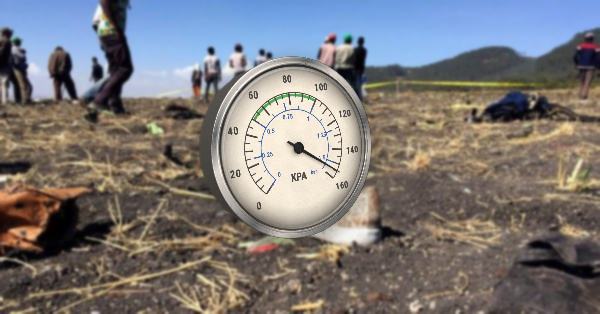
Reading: 155 kPa
